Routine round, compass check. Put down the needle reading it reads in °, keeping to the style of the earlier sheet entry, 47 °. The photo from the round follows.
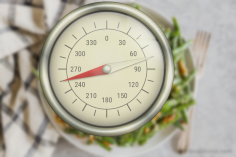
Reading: 255 °
